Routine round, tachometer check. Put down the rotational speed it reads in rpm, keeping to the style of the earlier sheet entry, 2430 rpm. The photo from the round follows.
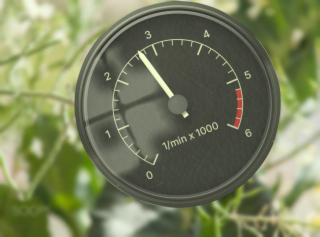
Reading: 2700 rpm
